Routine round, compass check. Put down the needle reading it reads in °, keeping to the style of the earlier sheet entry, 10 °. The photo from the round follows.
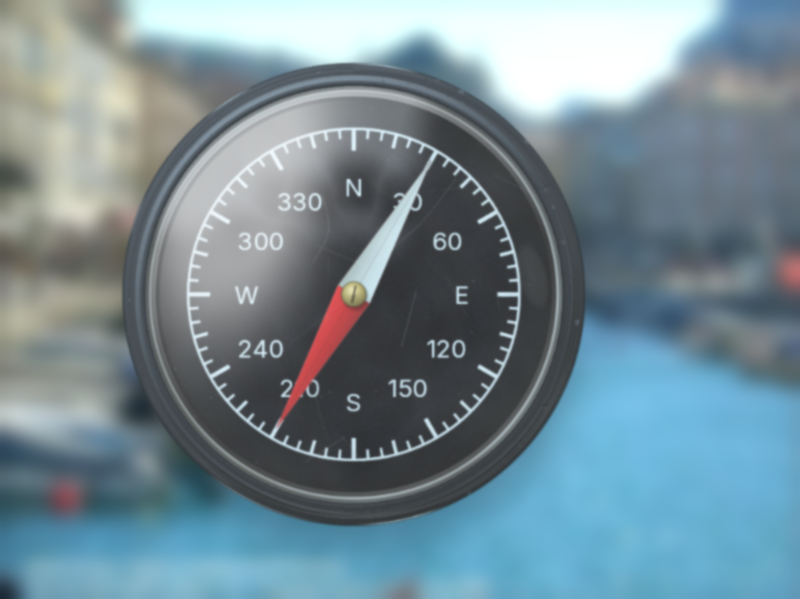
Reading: 210 °
